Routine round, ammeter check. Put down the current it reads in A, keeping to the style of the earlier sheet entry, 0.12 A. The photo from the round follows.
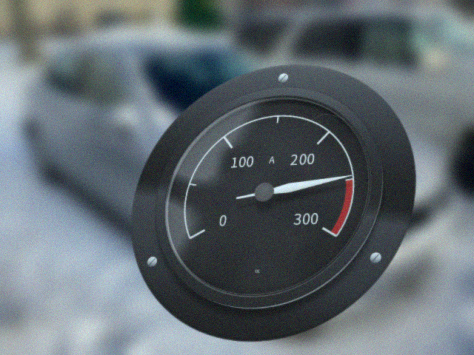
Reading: 250 A
